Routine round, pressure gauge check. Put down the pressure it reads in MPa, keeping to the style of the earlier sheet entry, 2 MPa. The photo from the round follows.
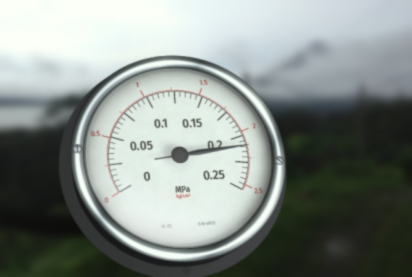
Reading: 0.21 MPa
